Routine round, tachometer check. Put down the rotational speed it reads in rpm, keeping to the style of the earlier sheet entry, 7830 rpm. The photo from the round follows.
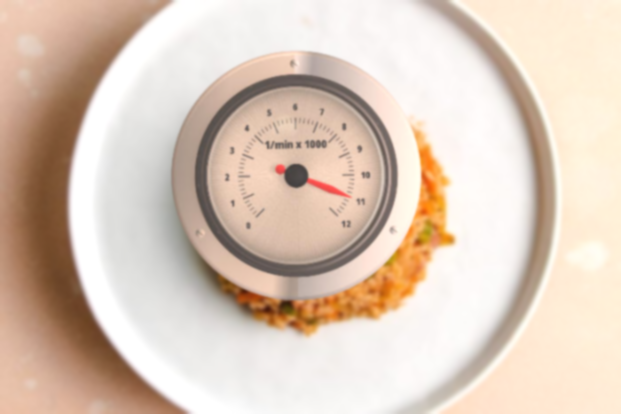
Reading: 11000 rpm
